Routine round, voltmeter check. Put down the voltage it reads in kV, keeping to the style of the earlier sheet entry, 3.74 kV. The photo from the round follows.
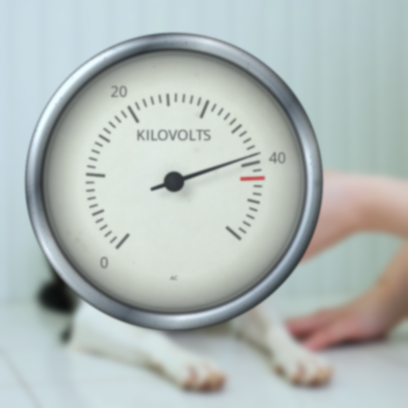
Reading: 39 kV
